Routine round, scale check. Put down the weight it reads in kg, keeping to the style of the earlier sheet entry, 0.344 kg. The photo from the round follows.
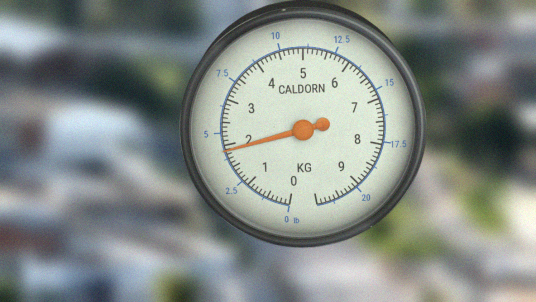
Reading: 1.9 kg
